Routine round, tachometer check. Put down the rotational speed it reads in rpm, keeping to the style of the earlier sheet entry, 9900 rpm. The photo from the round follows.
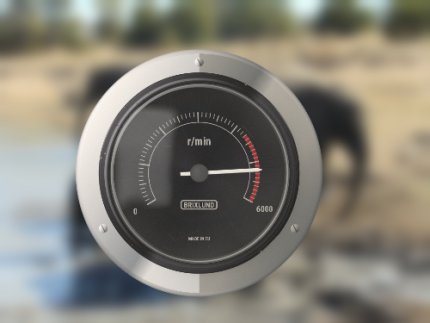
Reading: 5200 rpm
